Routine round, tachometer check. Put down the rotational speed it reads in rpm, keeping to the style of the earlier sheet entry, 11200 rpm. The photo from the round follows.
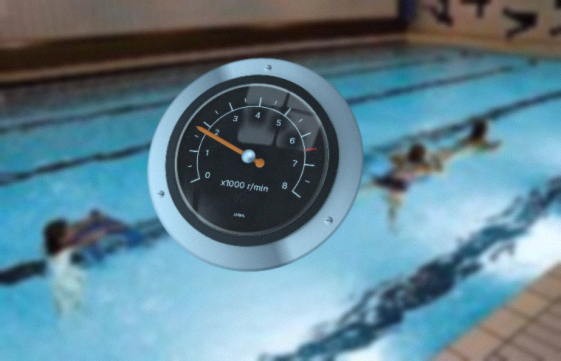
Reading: 1750 rpm
